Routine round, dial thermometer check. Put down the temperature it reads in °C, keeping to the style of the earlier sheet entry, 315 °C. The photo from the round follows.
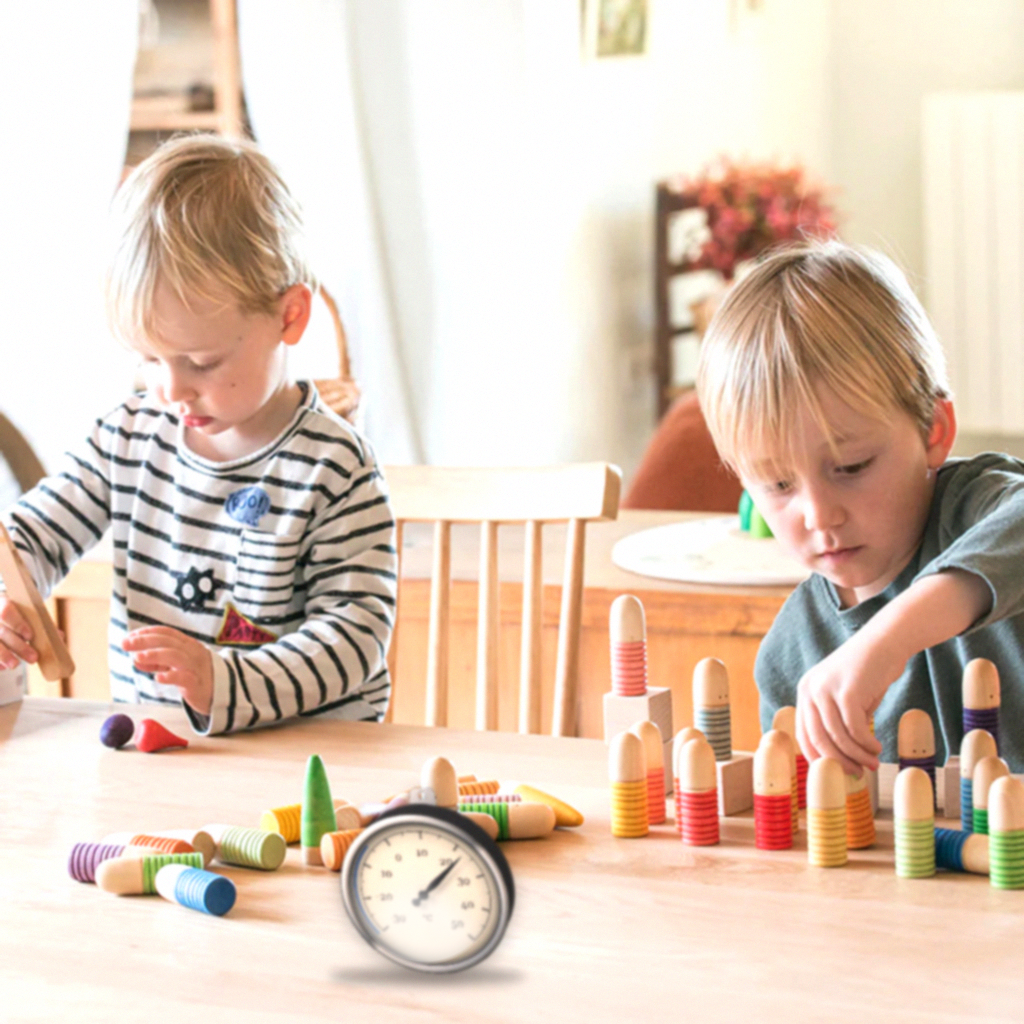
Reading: 22.5 °C
